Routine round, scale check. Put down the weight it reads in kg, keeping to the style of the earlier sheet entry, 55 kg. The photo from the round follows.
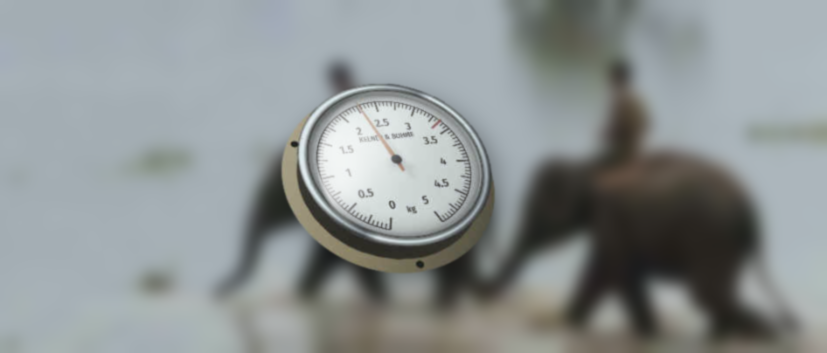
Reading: 2.25 kg
